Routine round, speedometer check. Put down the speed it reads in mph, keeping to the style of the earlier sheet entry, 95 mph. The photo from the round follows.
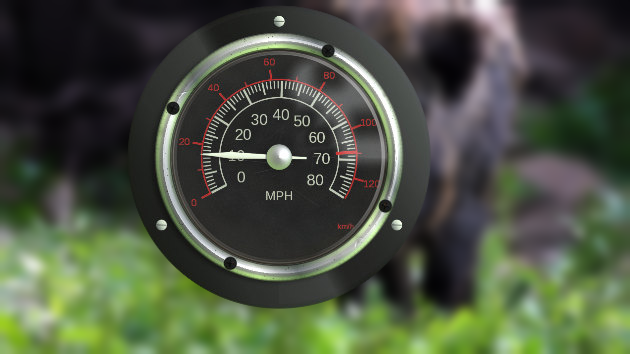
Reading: 10 mph
